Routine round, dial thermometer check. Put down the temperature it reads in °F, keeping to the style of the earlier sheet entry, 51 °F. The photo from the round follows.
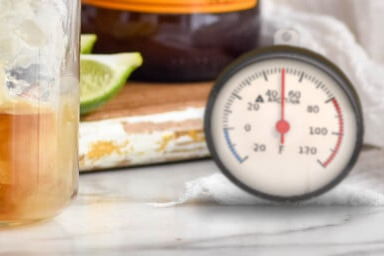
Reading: 50 °F
